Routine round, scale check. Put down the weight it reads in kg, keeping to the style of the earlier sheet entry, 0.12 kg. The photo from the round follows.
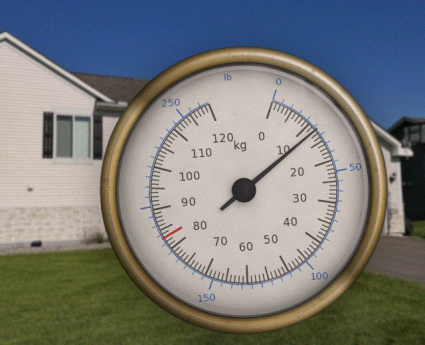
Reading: 12 kg
